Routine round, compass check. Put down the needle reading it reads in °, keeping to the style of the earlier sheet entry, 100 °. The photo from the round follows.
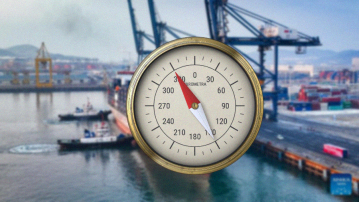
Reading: 330 °
